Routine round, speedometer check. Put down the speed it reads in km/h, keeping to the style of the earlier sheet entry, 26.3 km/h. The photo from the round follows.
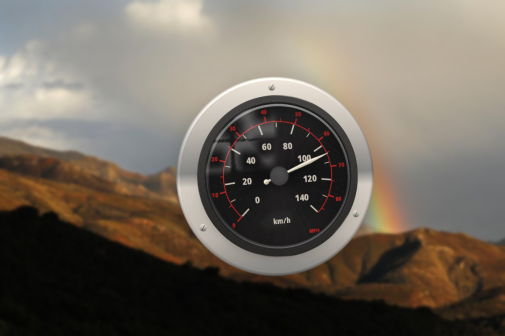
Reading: 105 km/h
